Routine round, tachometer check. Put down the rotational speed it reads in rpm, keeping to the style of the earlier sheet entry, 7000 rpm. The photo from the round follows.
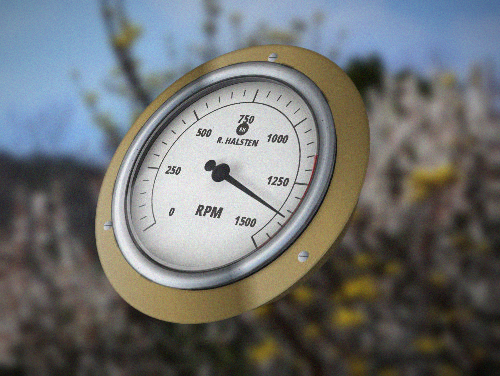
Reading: 1375 rpm
